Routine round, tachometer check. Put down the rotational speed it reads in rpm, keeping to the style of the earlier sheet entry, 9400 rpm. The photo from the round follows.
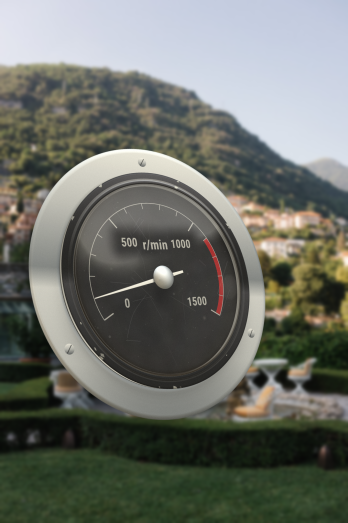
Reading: 100 rpm
